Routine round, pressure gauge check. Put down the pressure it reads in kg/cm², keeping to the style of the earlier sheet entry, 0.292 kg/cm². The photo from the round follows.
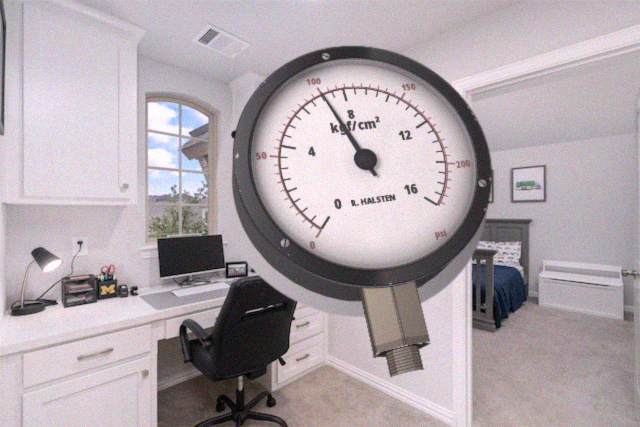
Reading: 7 kg/cm²
